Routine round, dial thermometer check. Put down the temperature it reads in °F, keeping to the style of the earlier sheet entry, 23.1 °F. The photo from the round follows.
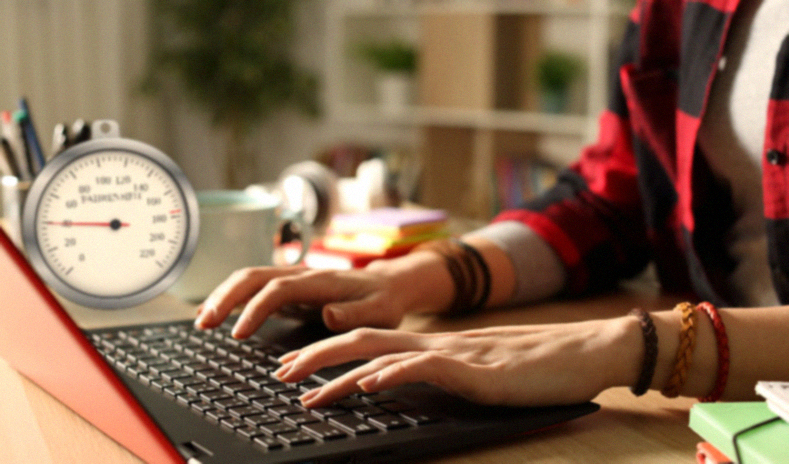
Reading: 40 °F
